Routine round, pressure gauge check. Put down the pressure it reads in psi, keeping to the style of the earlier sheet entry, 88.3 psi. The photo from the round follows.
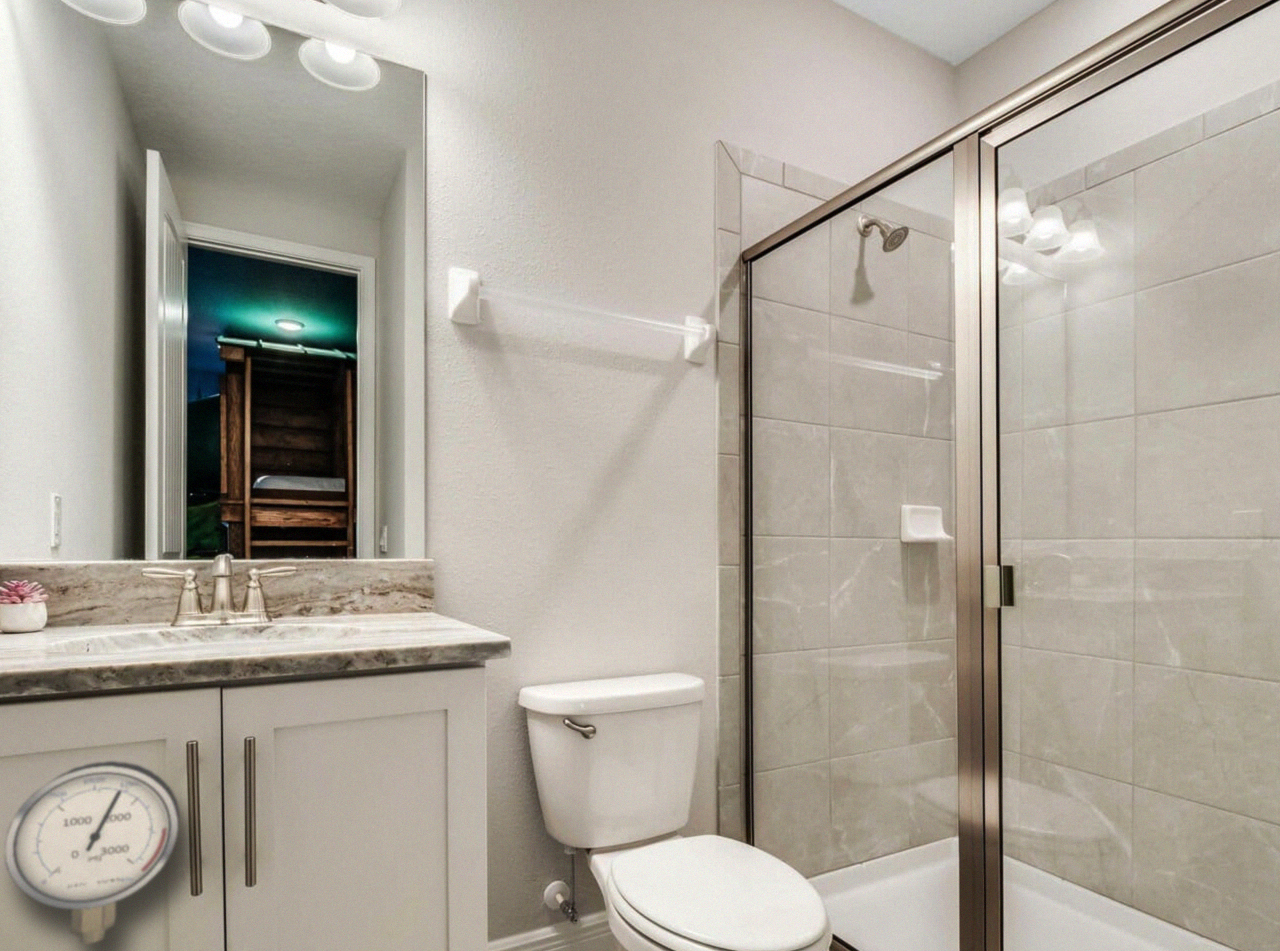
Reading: 1750 psi
